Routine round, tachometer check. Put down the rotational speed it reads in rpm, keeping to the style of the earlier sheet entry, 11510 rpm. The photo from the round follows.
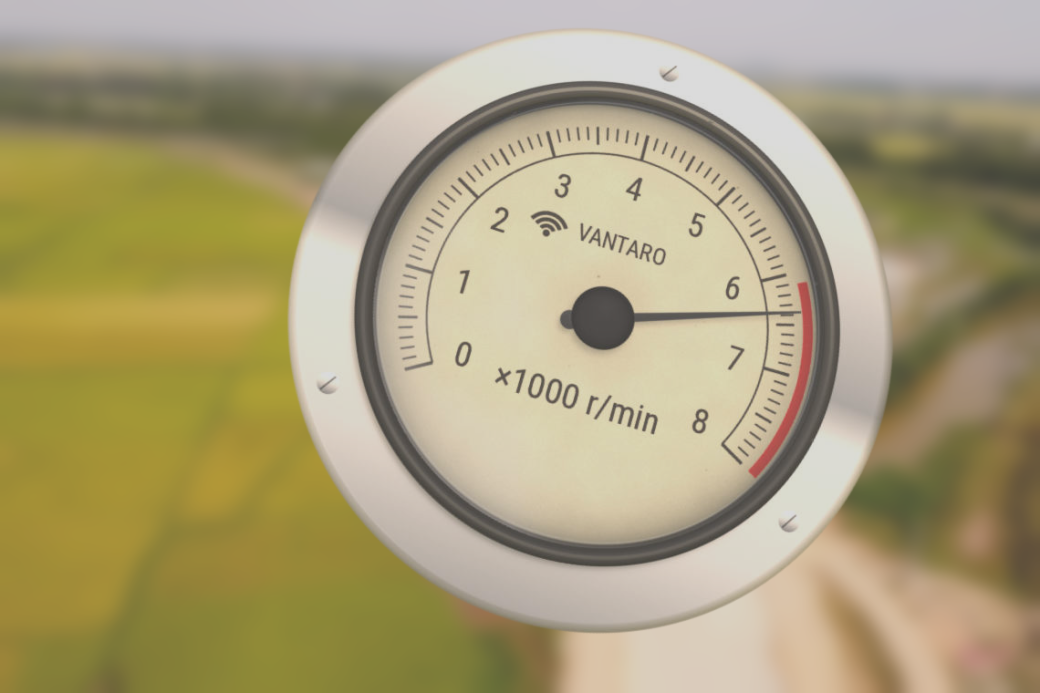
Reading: 6400 rpm
